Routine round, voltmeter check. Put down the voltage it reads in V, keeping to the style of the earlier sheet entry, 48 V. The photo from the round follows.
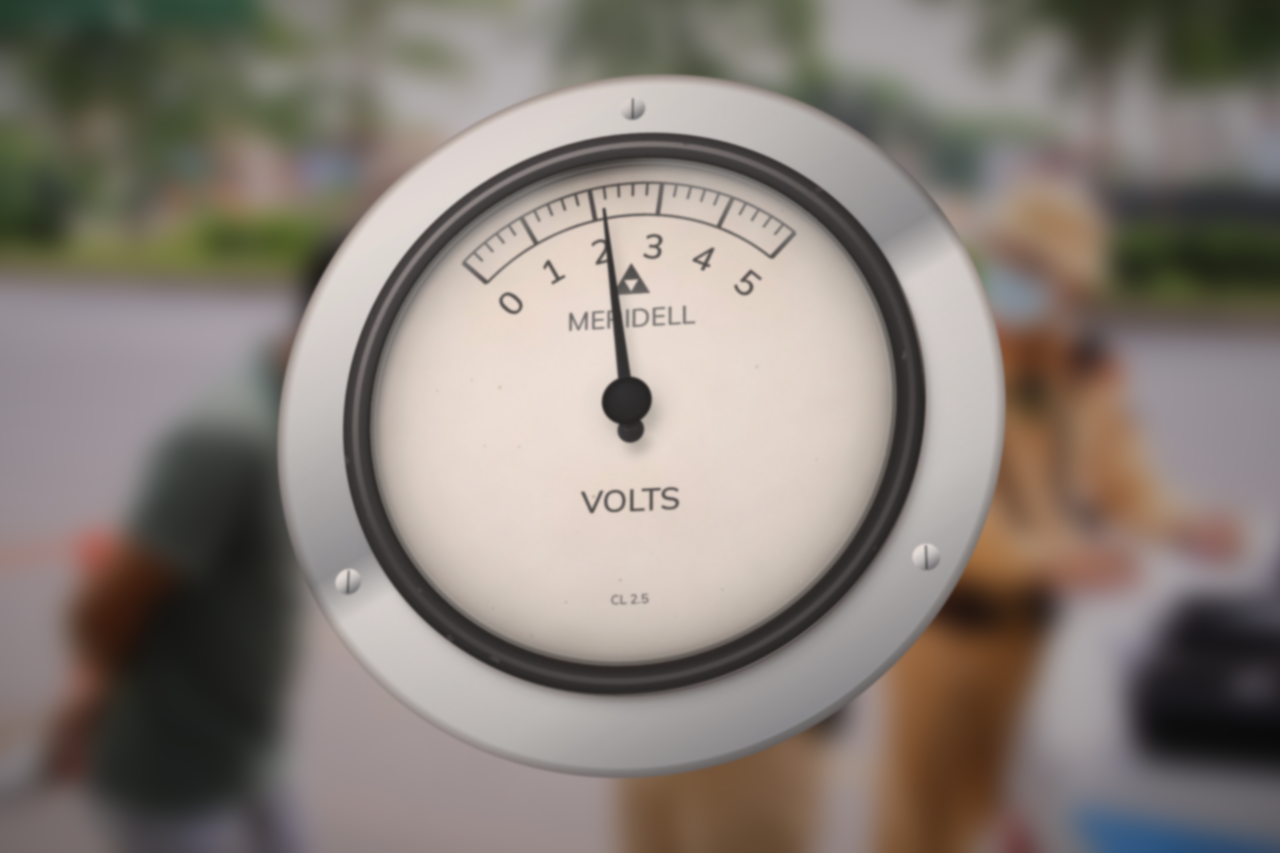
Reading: 2.2 V
